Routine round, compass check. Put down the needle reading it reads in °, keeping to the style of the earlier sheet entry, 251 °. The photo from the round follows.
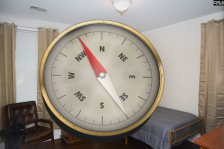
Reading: 330 °
